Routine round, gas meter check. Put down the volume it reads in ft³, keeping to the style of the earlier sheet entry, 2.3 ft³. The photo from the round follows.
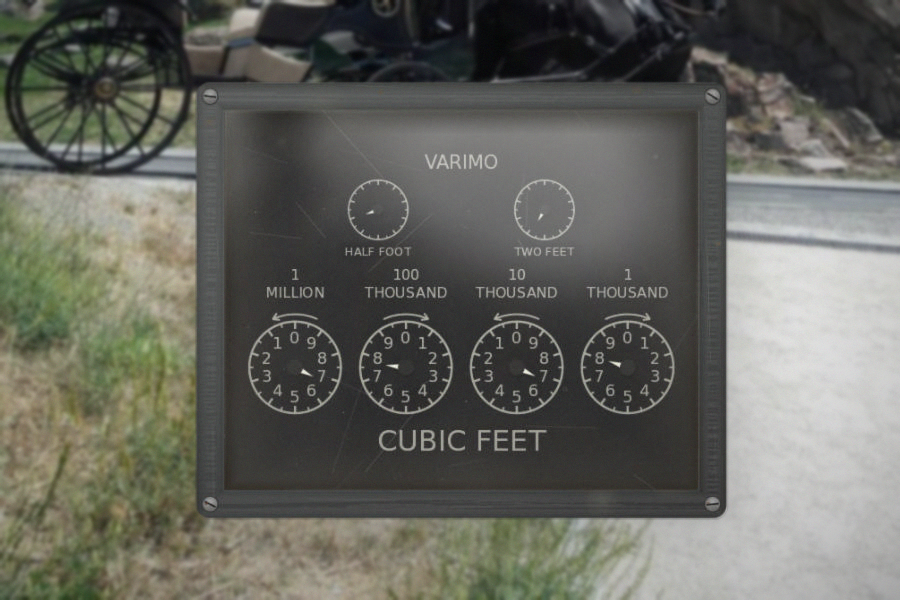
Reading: 676800 ft³
